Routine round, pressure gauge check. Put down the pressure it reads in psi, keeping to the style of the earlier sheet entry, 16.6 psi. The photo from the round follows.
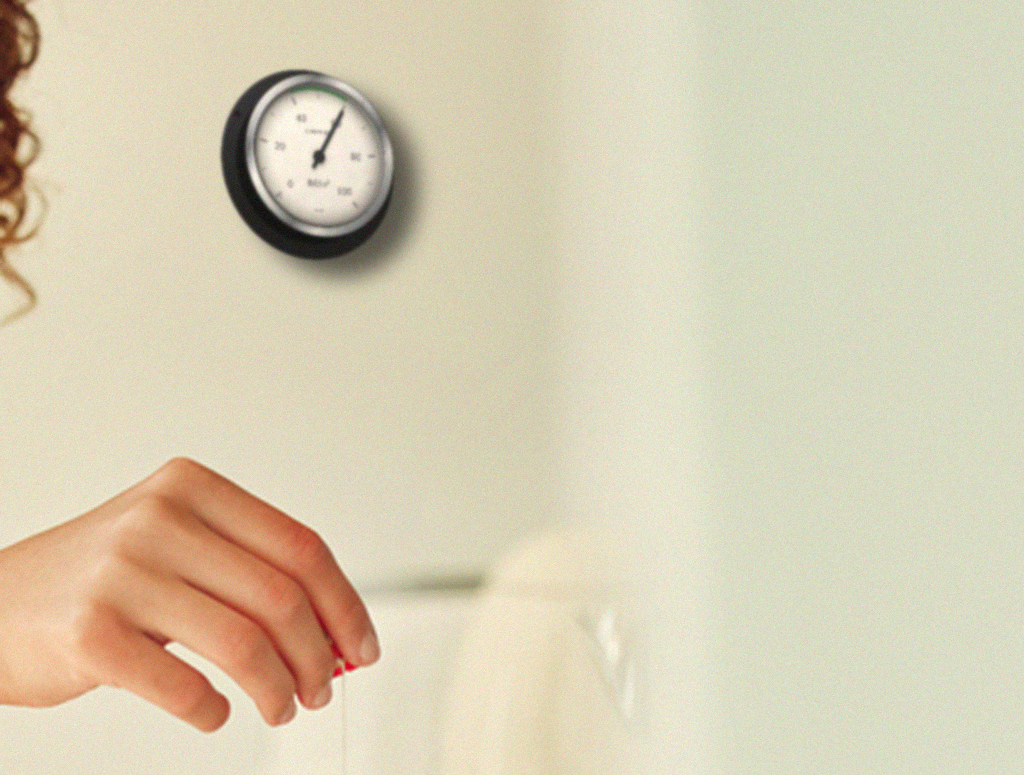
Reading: 60 psi
